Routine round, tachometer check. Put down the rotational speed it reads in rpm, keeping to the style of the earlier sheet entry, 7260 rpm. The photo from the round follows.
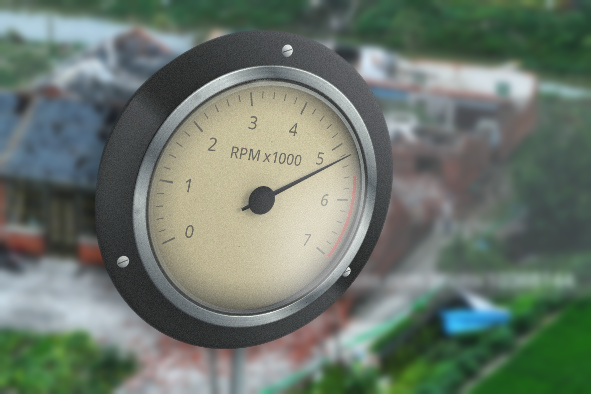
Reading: 5200 rpm
